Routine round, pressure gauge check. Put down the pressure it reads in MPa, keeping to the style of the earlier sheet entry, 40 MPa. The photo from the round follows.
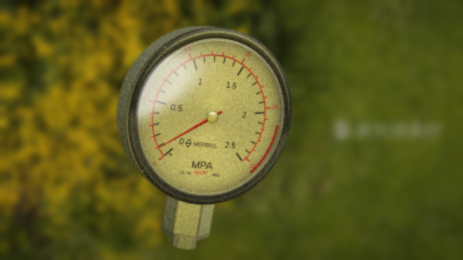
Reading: 0.1 MPa
